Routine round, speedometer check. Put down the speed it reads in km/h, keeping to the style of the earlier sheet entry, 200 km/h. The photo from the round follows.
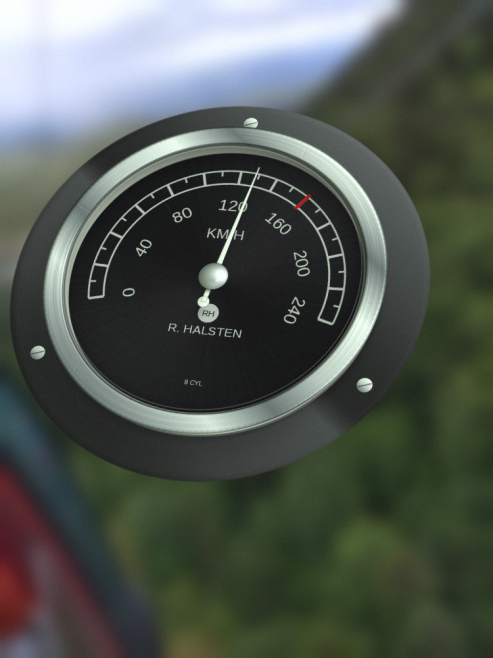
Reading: 130 km/h
